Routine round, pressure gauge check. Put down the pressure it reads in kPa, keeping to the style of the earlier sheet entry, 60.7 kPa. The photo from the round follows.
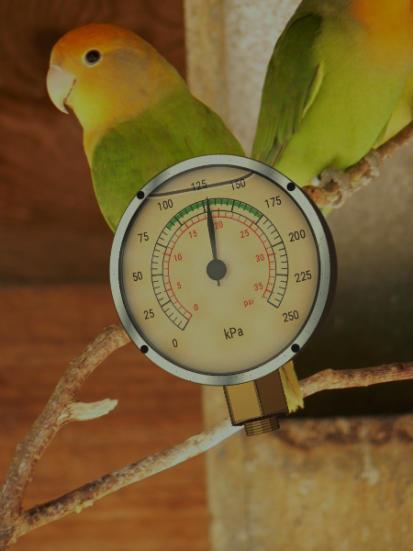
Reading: 130 kPa
